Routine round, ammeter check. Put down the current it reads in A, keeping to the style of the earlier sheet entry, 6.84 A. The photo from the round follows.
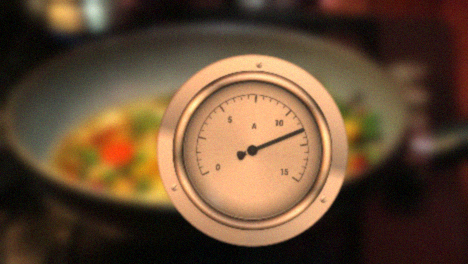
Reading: 11.5 A
